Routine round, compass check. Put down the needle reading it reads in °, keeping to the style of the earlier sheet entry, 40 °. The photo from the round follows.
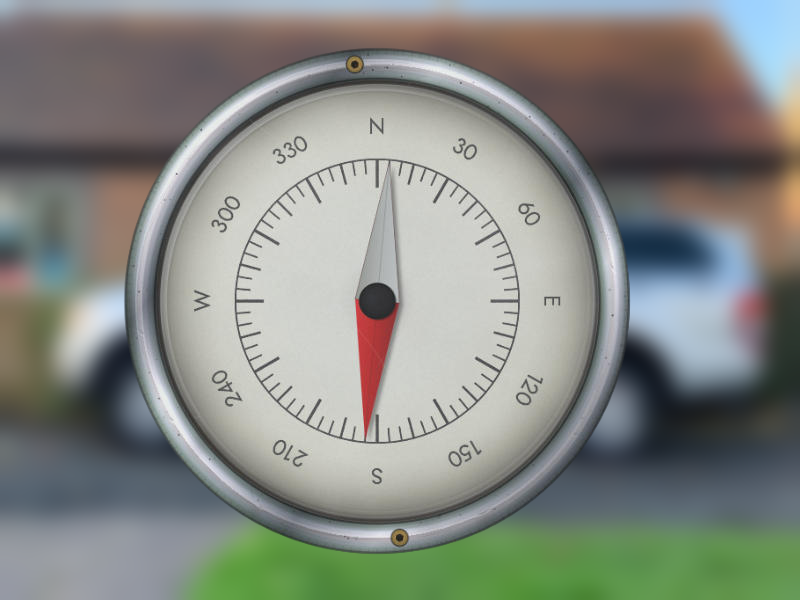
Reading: 185 °
